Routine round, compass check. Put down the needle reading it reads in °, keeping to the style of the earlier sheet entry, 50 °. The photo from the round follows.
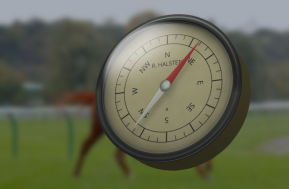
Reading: 40 °
